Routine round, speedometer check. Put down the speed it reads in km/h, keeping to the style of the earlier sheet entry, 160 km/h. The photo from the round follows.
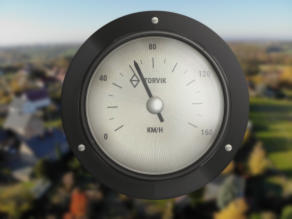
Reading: 65 km/h
